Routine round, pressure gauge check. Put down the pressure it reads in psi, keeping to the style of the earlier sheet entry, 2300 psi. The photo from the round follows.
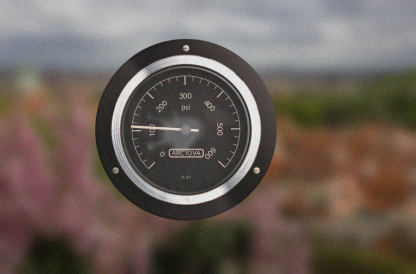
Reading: 110 psi
